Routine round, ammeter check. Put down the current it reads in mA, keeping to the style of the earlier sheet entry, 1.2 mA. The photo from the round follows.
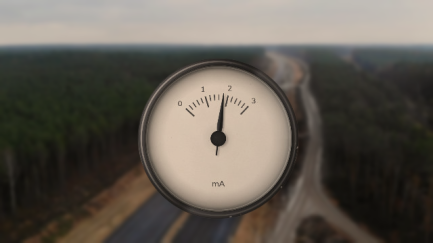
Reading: 1.8 mA
